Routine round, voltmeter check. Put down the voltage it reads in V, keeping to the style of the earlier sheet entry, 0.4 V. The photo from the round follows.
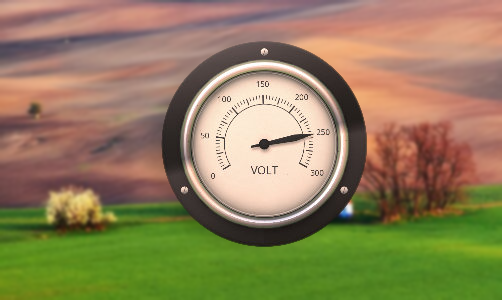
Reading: 250 V
